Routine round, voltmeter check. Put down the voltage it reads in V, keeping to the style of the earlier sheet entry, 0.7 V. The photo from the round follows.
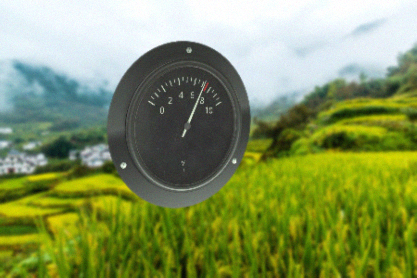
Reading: 7 V
